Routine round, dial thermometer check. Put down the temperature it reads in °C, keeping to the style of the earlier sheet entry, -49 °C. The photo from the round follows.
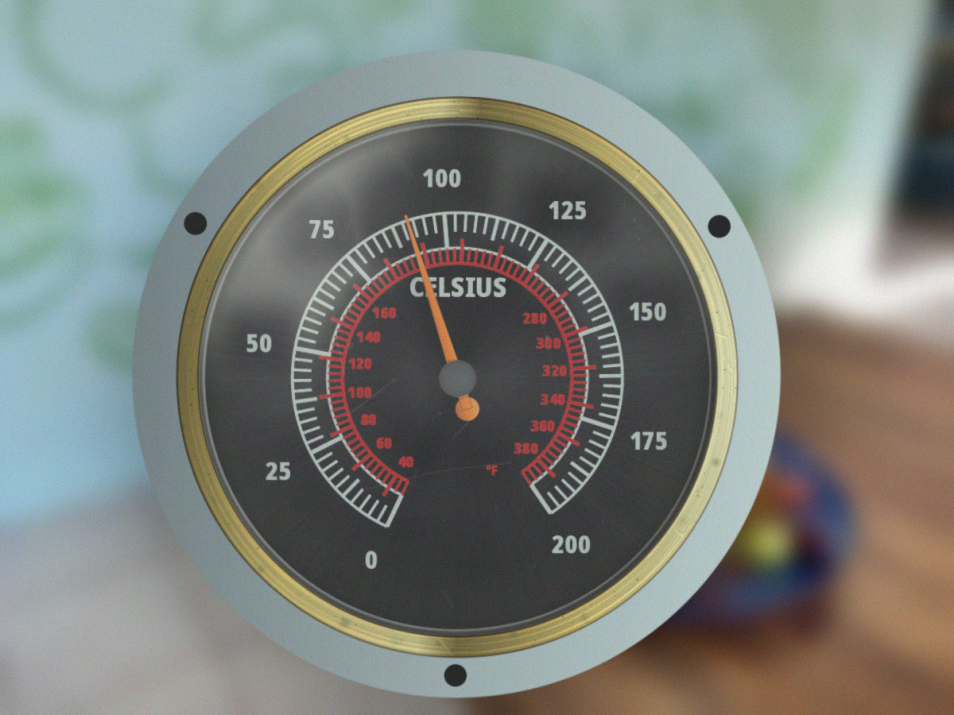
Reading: 91.25 °C
